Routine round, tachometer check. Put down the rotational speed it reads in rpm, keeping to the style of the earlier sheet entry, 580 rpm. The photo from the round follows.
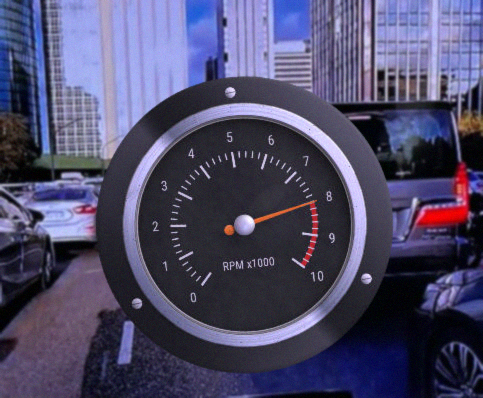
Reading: 8000 rpm
